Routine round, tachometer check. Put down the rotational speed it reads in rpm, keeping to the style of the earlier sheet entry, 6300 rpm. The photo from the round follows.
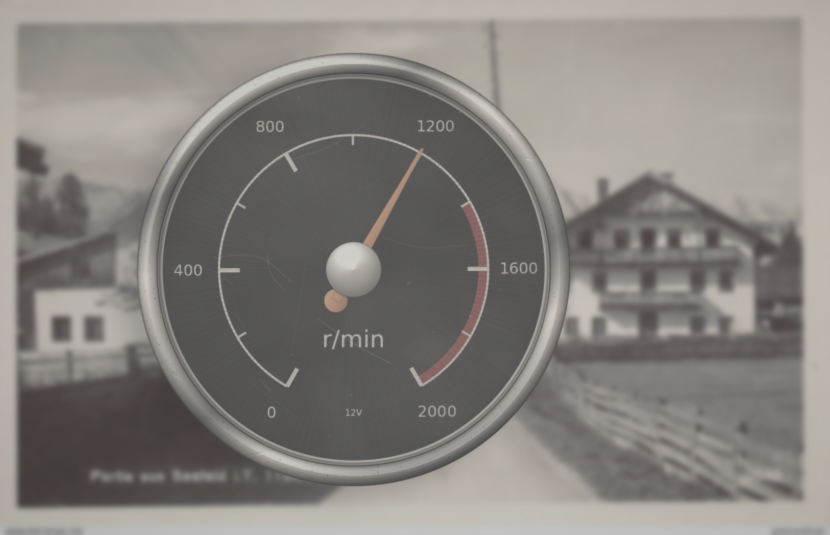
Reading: 1200 rpm
